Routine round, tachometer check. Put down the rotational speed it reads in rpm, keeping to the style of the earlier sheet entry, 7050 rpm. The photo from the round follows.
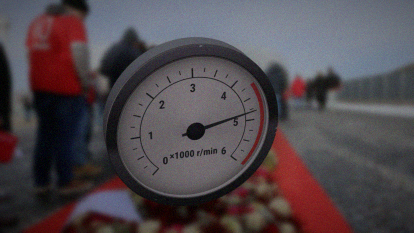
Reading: 4750 rpm
